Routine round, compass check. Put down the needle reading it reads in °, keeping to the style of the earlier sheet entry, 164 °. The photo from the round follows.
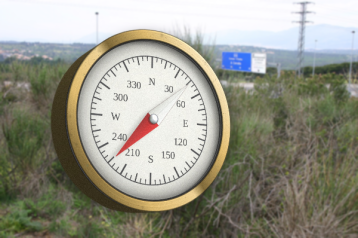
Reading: 225 °
